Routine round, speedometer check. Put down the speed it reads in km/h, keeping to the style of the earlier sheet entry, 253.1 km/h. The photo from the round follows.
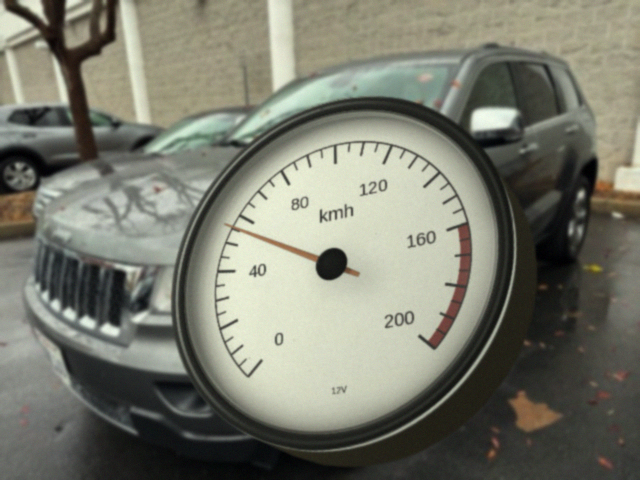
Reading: 55 km/h
